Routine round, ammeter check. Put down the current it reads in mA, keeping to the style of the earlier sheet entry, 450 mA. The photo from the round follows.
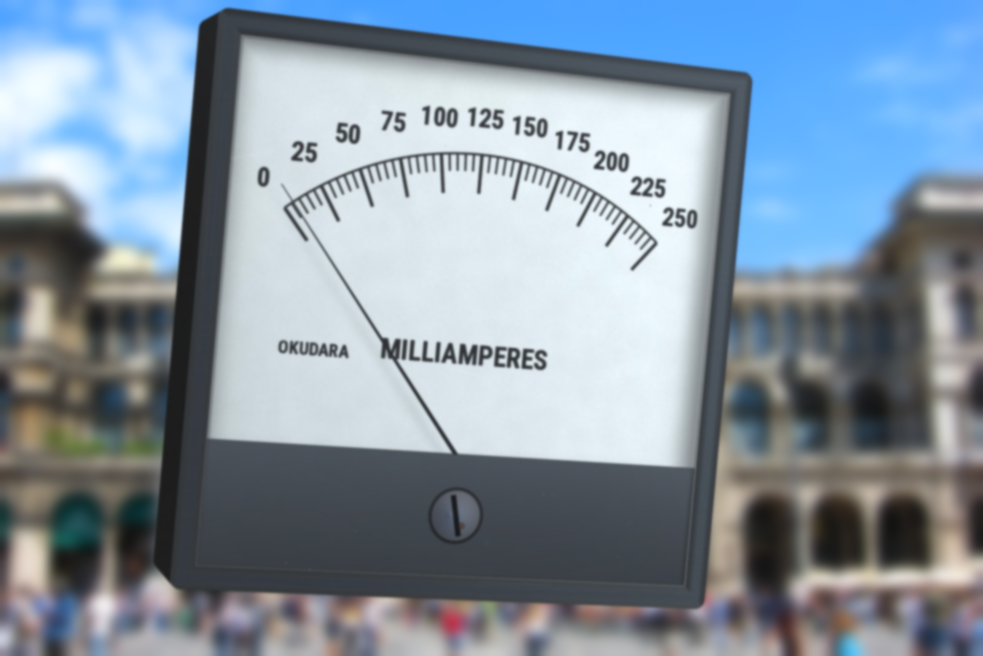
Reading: 5 mA
